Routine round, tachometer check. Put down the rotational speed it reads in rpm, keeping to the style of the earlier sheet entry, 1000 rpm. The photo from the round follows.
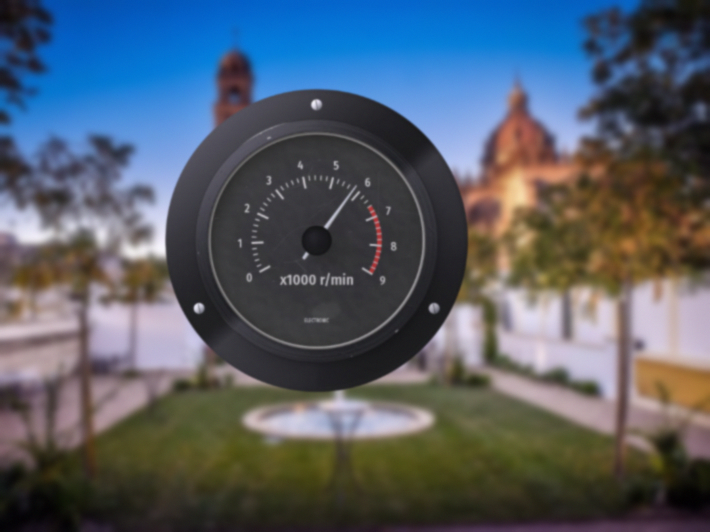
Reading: 5800 rpm
